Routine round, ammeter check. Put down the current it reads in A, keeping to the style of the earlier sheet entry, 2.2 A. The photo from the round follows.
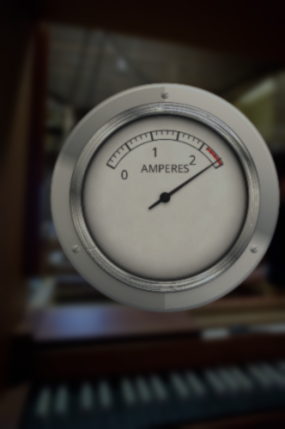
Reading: 2.4 A
